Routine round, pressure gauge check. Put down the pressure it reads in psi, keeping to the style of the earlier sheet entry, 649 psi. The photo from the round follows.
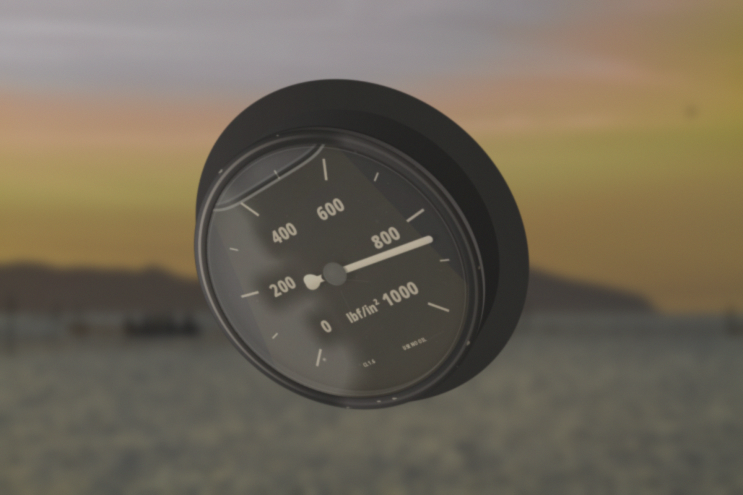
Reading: 850 psi
